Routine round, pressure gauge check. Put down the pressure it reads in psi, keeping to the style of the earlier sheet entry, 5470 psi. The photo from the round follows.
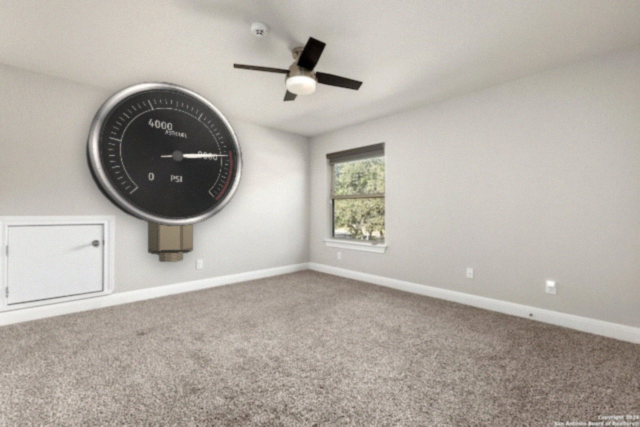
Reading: 8000 psi
